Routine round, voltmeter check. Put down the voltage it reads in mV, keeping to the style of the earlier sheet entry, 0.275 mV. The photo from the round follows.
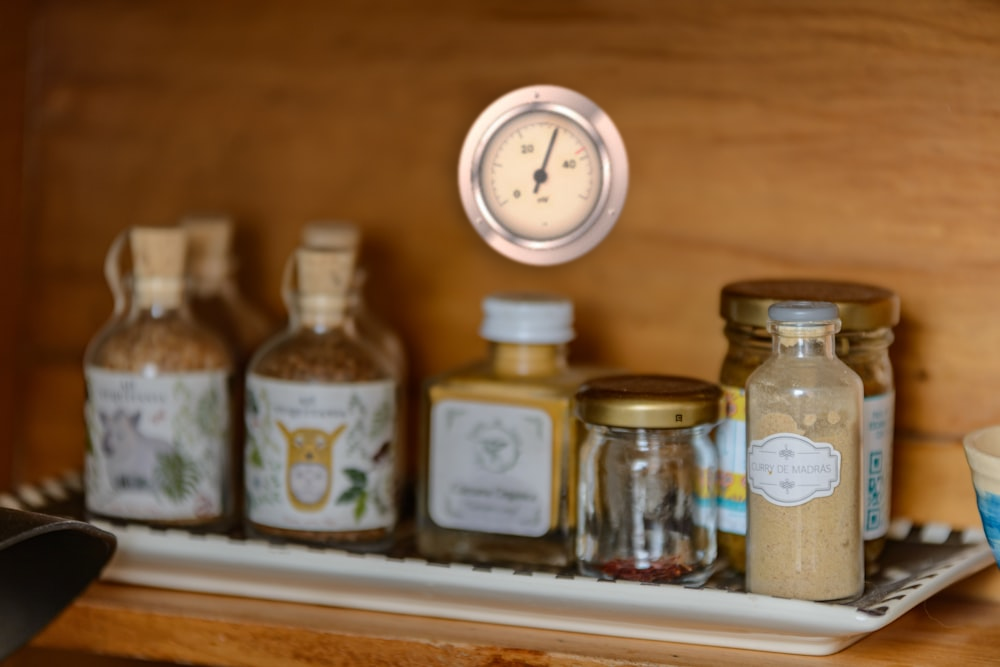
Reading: 30 mV
